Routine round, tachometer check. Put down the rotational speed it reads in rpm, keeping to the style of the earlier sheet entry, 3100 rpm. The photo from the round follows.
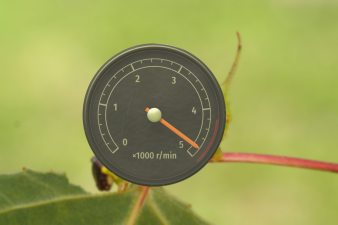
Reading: 4800 rpm
